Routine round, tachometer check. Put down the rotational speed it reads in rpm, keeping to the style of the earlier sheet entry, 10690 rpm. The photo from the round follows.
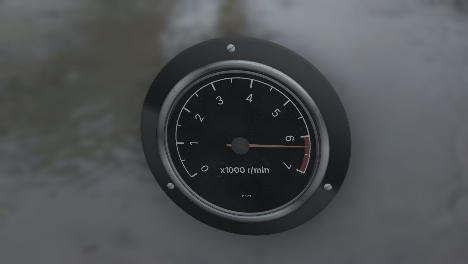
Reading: 6250 rpm
